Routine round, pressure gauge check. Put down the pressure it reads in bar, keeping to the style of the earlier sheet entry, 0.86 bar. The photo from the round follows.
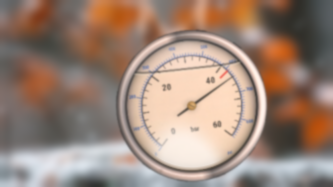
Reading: 44 bar
